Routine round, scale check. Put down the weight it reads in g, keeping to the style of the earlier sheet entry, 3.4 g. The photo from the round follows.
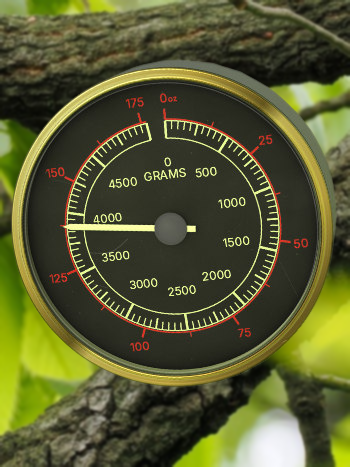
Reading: 3900 g
